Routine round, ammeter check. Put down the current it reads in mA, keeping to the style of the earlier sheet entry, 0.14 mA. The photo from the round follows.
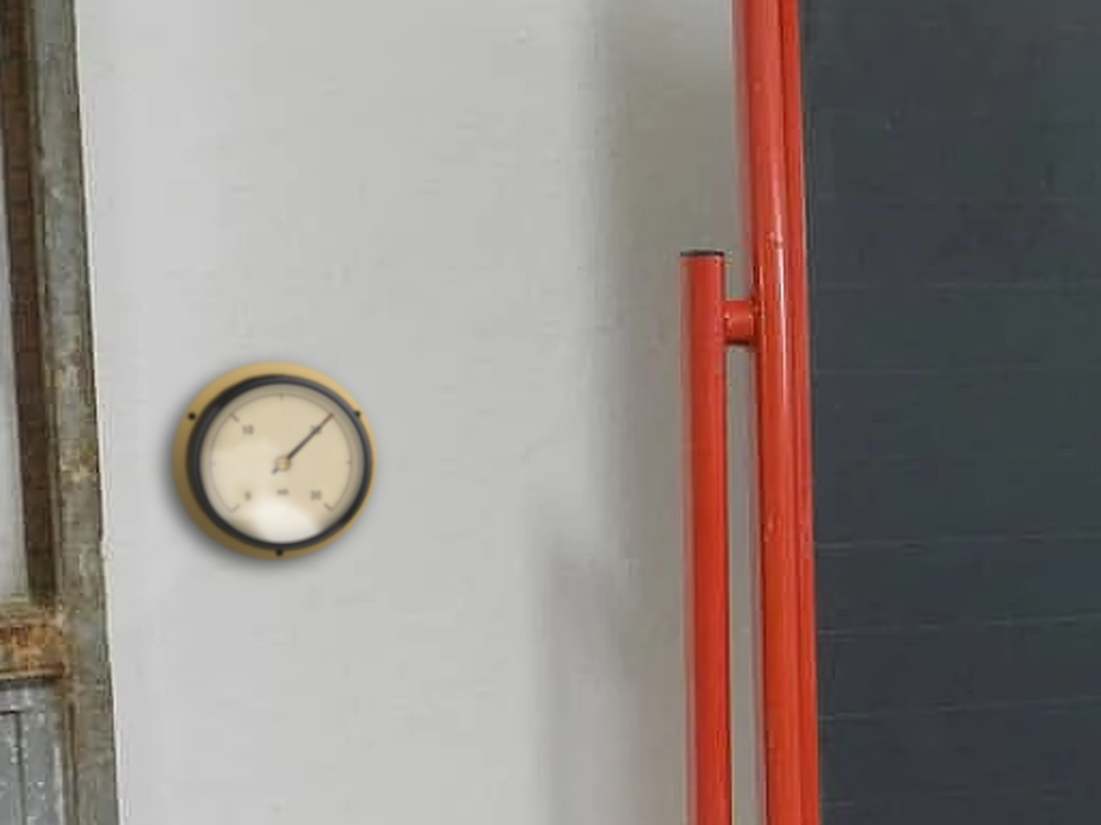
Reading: 20 mA
